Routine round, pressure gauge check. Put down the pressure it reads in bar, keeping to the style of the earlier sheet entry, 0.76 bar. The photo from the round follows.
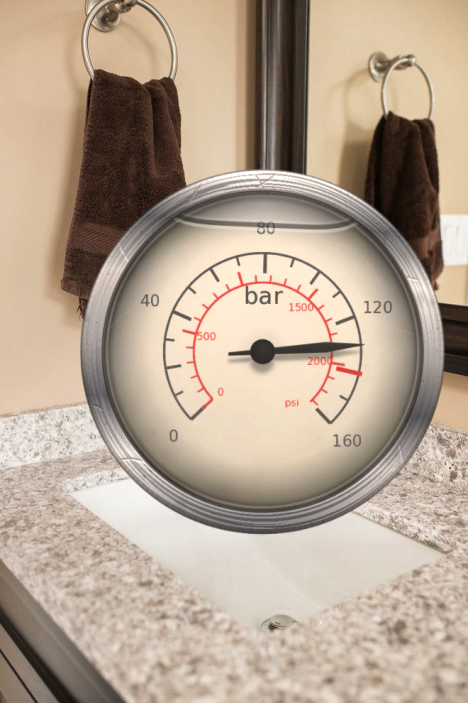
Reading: 130 bar
